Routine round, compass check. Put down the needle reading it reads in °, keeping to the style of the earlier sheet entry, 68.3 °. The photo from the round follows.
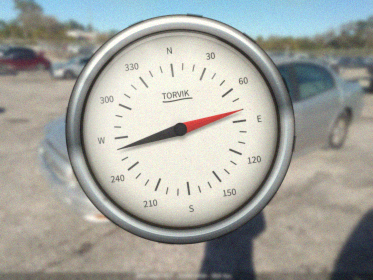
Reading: 80 °
